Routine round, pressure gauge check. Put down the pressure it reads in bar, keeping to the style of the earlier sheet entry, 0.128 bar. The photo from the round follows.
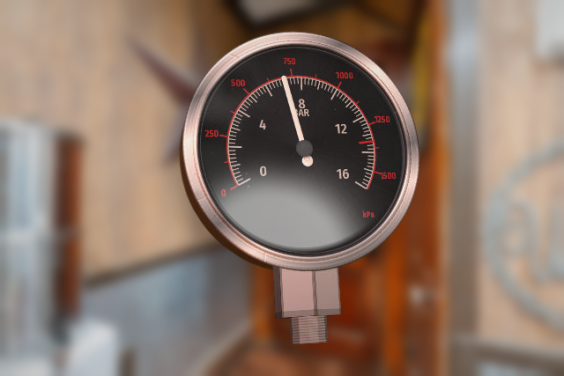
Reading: 7 bar
